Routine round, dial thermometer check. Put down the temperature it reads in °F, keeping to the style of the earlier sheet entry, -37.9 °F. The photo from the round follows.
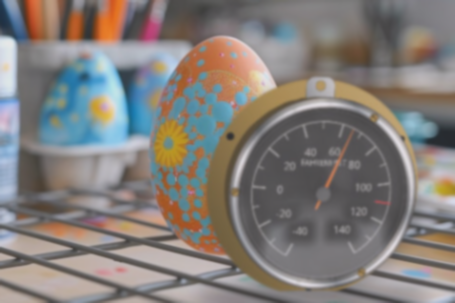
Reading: 65 °F
